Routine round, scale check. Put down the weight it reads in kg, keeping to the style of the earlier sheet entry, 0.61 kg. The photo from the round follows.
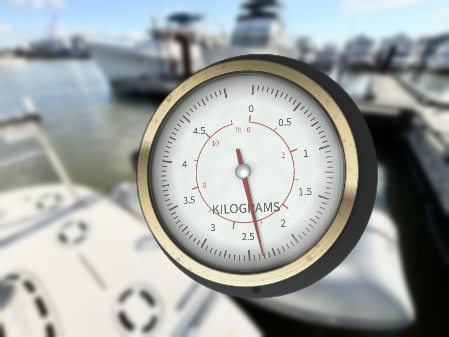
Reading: 2.35 kg
